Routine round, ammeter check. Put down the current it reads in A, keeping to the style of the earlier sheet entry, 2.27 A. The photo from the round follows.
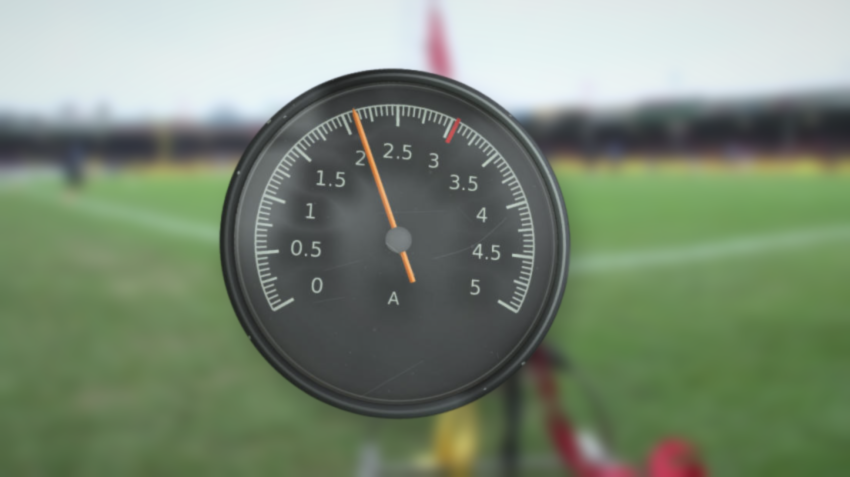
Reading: 2.1 A
